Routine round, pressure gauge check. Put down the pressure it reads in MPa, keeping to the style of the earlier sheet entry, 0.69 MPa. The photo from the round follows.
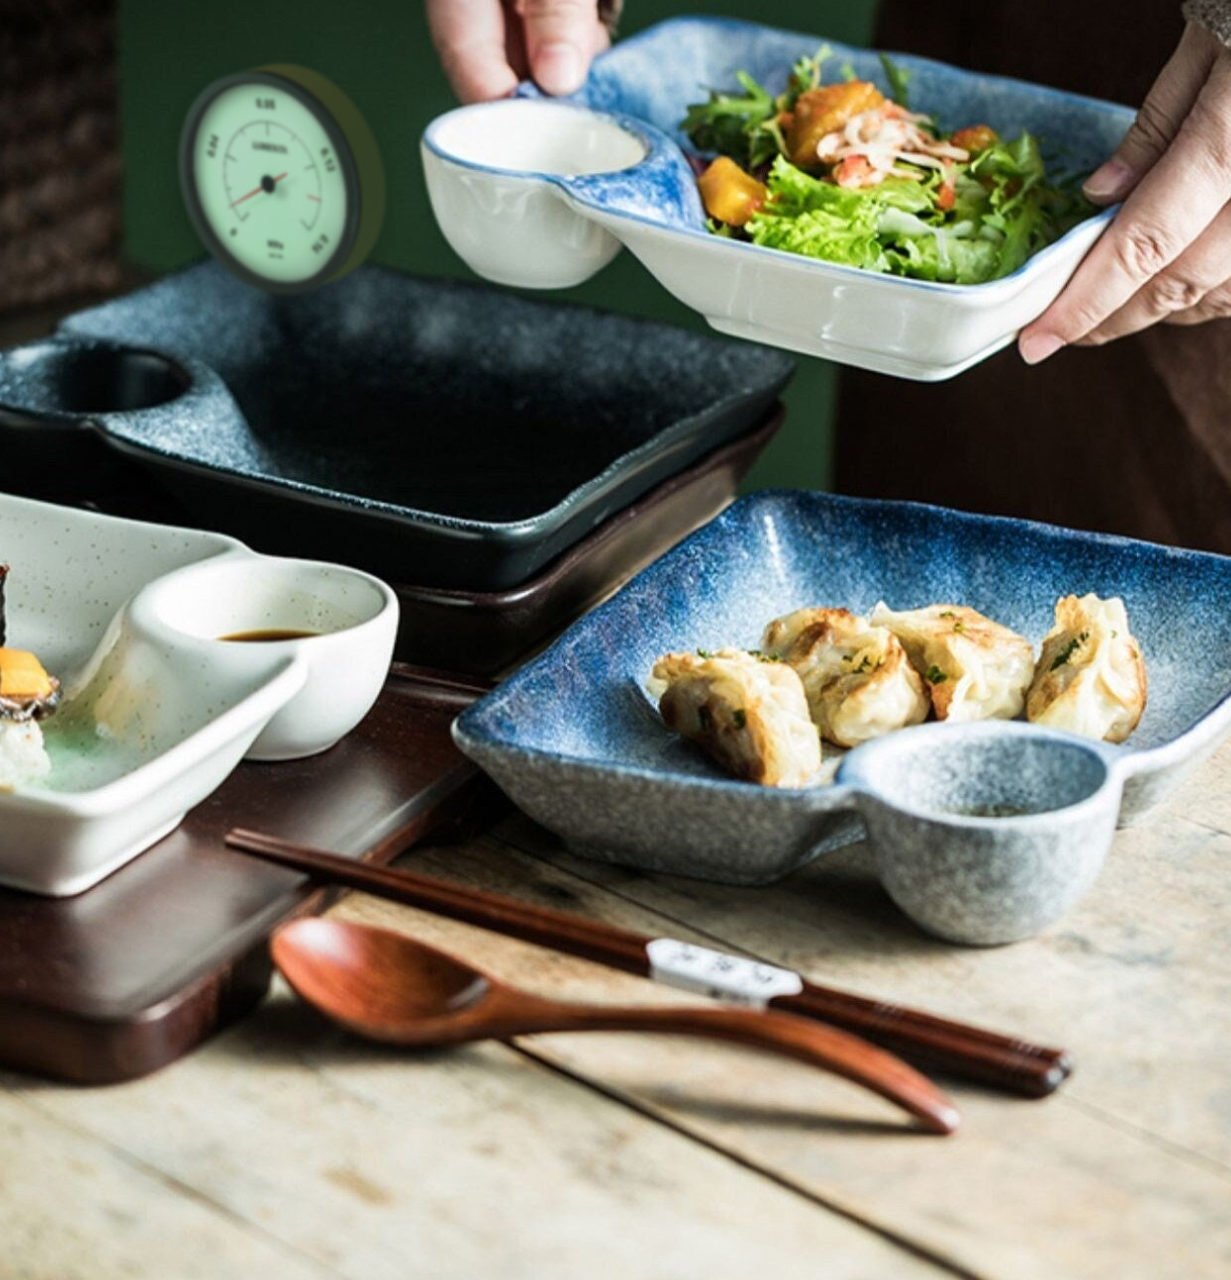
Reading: 0.01 MPa
